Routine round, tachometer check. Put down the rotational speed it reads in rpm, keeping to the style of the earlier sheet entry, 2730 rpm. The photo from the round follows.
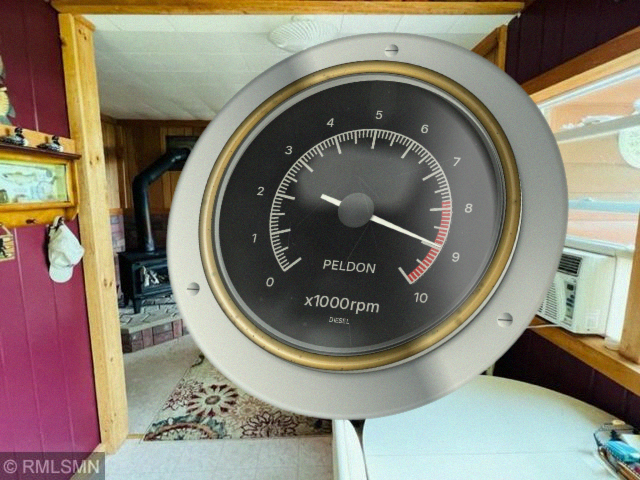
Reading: 9000 rpm
